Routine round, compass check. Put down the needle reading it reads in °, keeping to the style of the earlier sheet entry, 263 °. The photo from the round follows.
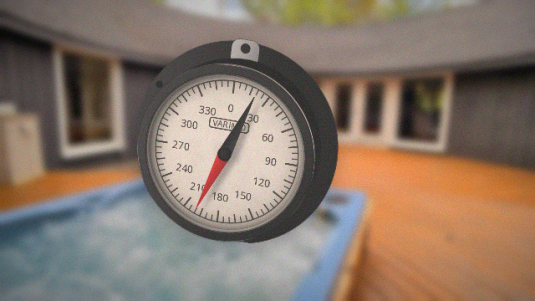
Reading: 200 °
